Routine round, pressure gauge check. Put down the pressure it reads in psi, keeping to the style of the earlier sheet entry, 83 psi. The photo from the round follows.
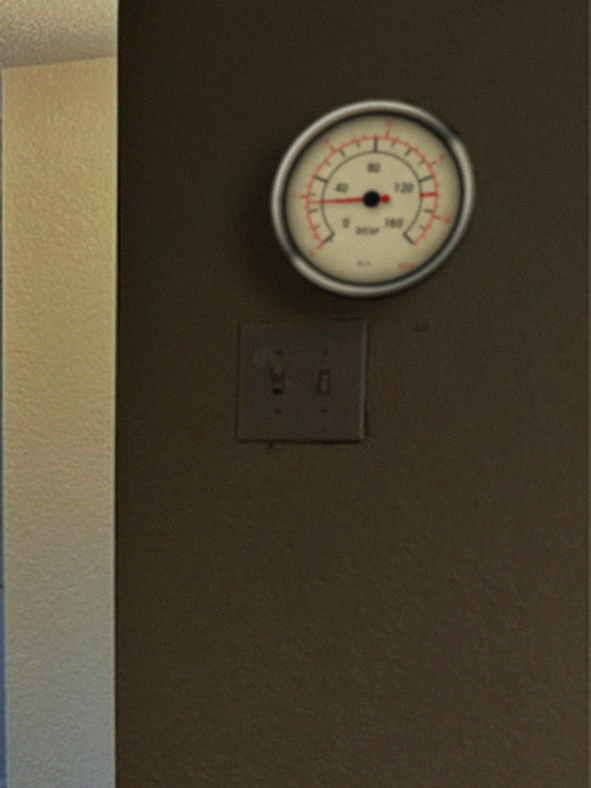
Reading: 25 psi
